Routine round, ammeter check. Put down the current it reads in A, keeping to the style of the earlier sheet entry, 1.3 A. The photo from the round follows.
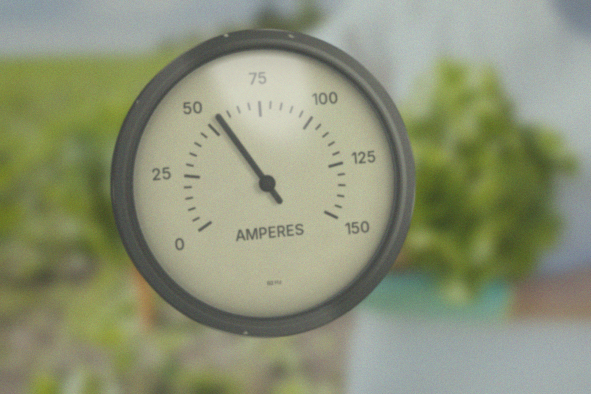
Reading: 55 A
